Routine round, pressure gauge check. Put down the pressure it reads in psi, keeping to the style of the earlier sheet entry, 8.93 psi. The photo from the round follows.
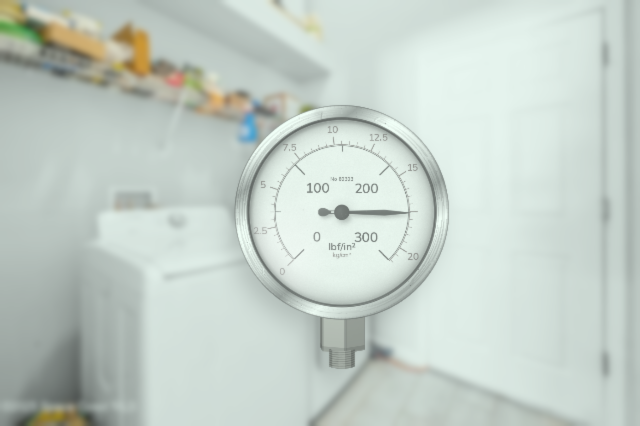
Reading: 250 psi
